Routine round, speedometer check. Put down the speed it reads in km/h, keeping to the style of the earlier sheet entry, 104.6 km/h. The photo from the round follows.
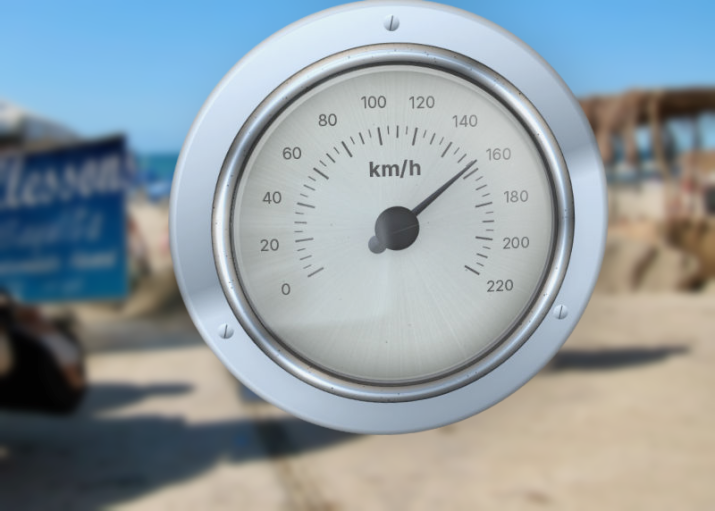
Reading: 155 km/h
